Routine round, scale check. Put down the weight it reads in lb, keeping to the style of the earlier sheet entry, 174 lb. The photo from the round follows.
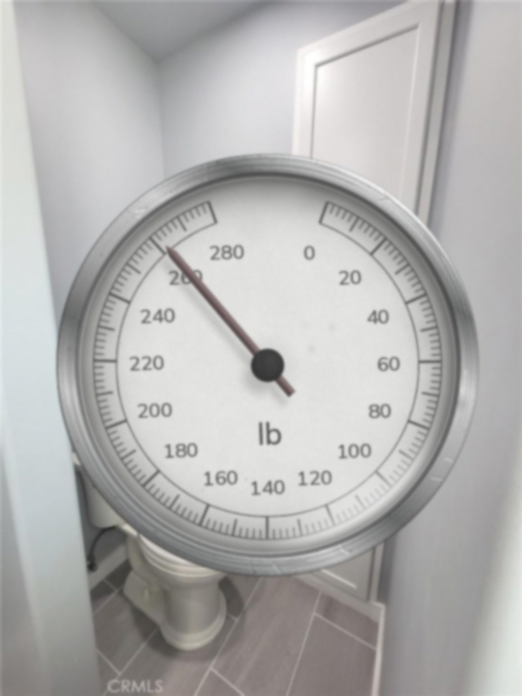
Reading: 262 lb
